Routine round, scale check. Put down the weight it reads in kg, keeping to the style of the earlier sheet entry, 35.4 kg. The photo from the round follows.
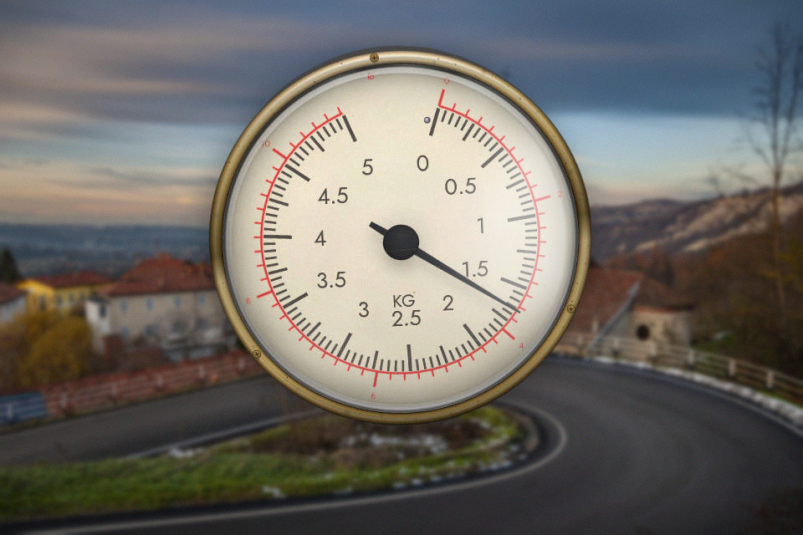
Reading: 1.65 kg
